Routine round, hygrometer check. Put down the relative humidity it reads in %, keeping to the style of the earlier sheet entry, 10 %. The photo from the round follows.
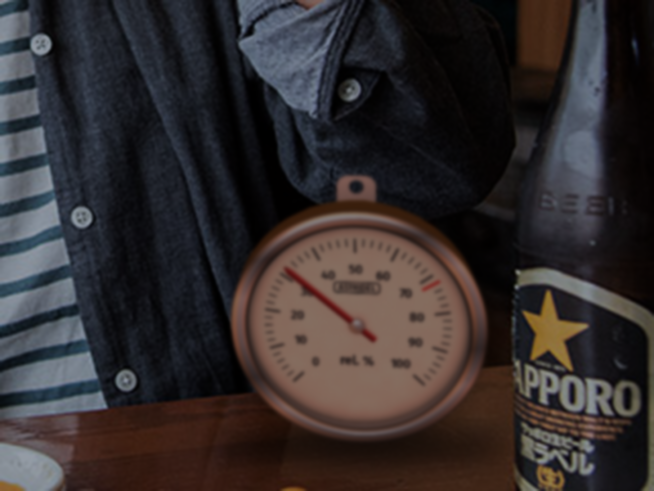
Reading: 32 %
